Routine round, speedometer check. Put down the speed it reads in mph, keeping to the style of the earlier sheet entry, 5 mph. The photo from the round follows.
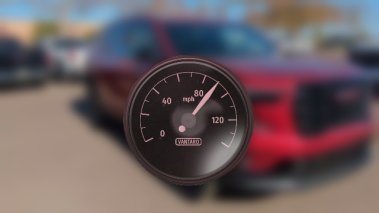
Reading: 90 mph
